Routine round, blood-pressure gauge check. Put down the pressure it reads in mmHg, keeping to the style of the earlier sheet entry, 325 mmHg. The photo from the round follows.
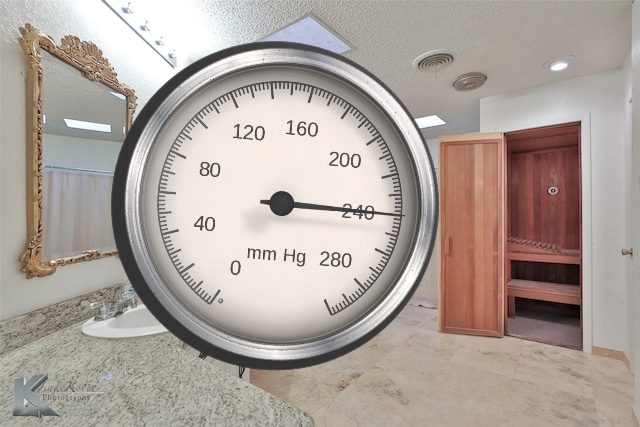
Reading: 240 mmHg
